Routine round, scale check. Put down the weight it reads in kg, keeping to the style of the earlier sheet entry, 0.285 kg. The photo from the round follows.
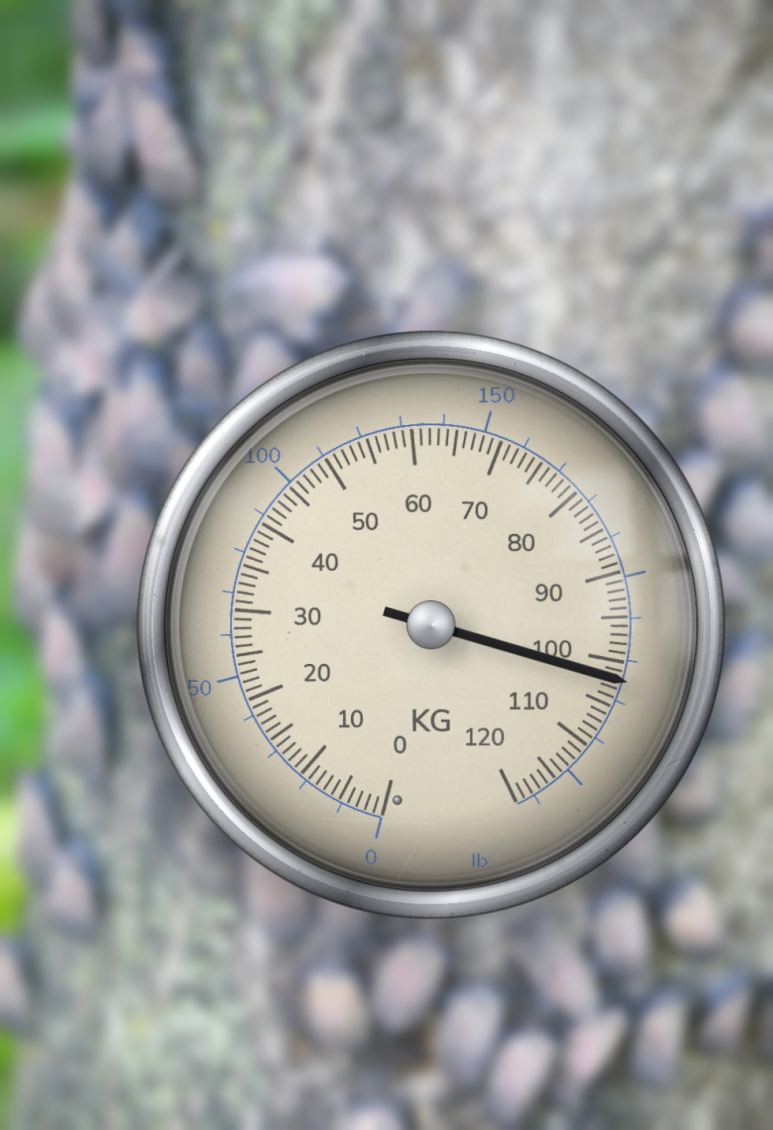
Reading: 102 kg
